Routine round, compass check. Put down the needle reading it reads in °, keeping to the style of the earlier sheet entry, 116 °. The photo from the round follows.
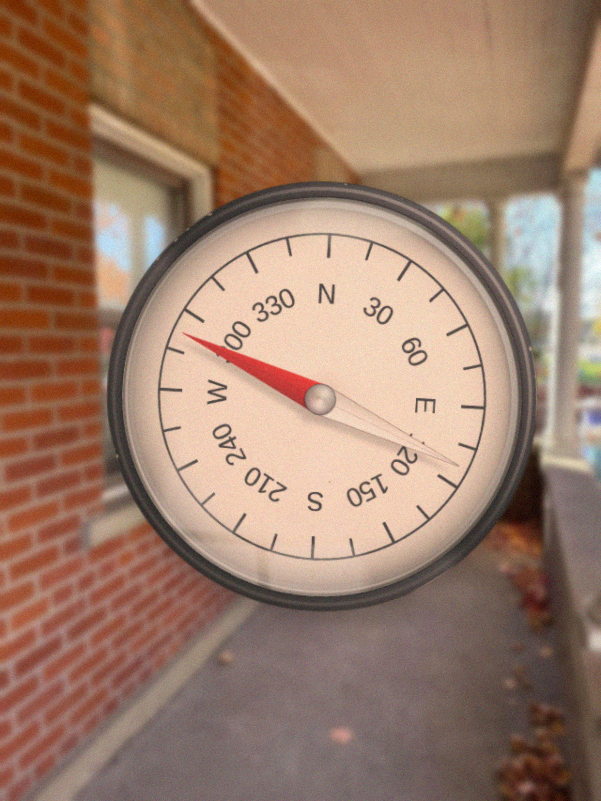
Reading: 292.5 °
